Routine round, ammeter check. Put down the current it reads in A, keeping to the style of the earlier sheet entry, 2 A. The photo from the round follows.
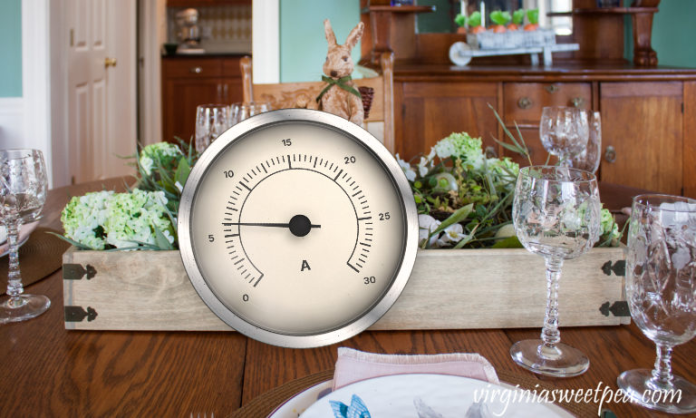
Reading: 6 A
